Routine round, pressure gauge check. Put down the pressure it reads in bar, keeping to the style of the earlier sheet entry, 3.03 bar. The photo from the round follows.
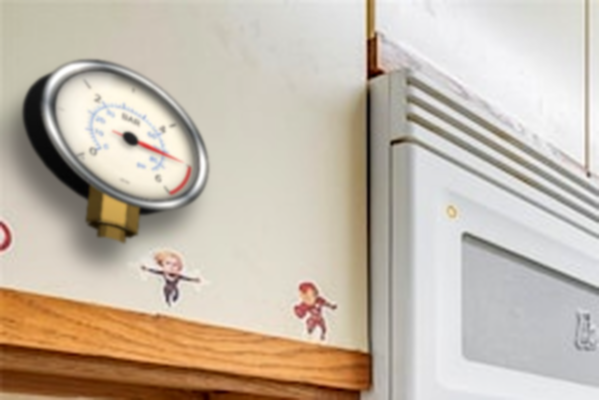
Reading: 5 bar
